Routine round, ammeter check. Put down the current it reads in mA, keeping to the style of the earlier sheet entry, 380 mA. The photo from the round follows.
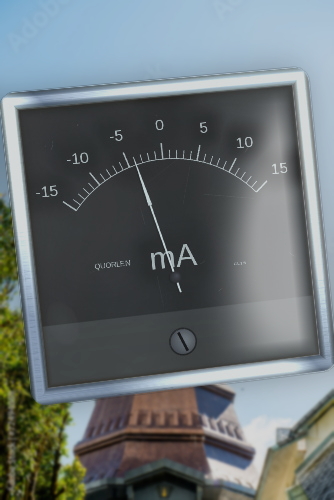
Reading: -4 mA
